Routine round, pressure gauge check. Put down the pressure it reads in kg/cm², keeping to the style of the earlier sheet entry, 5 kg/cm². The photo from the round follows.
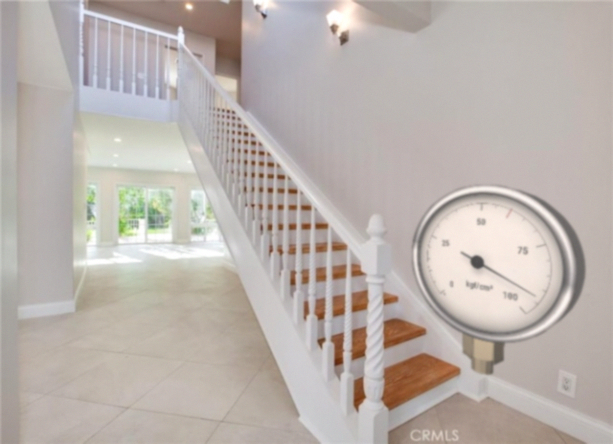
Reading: 92.5 kg/cm²
